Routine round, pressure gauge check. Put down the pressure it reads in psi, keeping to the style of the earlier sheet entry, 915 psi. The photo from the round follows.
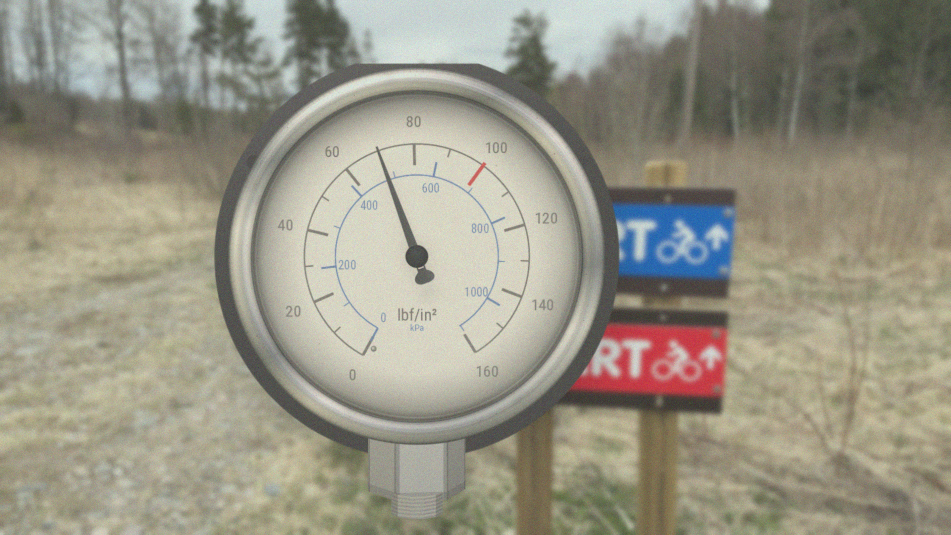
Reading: 70 psi
